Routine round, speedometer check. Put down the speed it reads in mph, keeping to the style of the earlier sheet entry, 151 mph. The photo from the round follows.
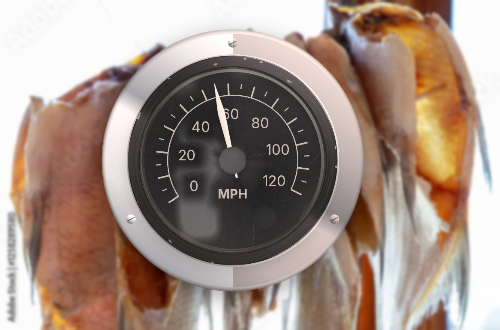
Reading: 55 mph
